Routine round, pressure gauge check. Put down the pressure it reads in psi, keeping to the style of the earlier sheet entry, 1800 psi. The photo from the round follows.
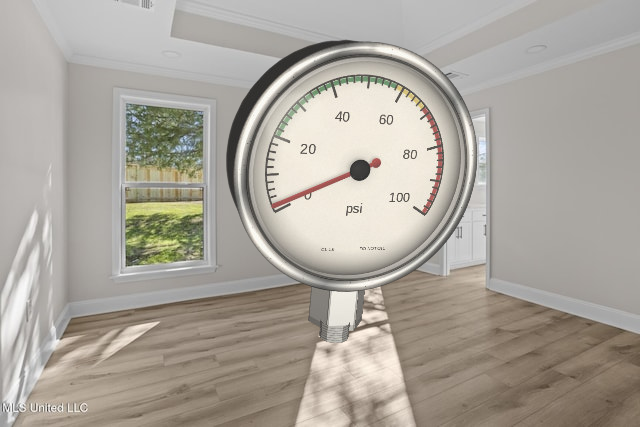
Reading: 2 psi
